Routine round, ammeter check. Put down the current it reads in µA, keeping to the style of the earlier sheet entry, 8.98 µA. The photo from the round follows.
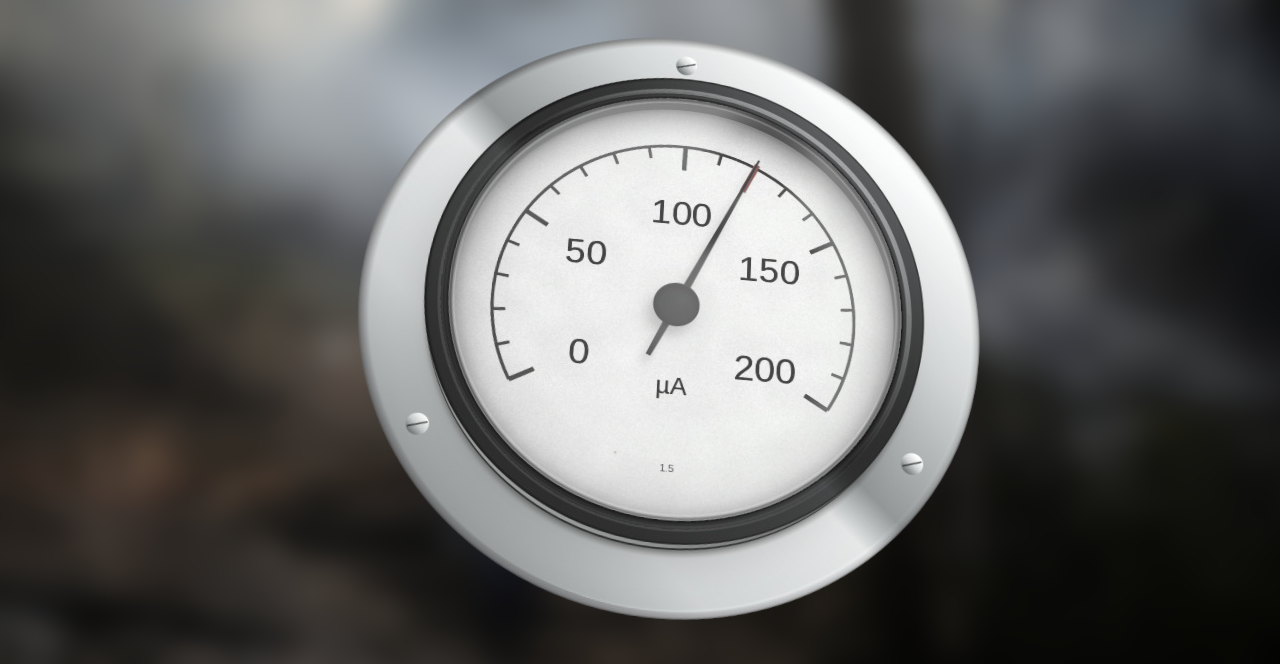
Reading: 120 µA
